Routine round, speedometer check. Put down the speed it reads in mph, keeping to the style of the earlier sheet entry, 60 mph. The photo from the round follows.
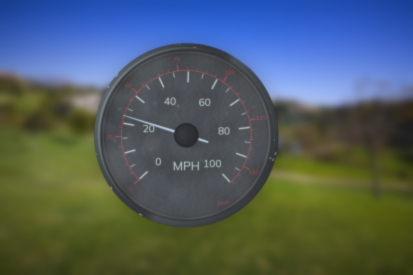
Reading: 22.5 mph
